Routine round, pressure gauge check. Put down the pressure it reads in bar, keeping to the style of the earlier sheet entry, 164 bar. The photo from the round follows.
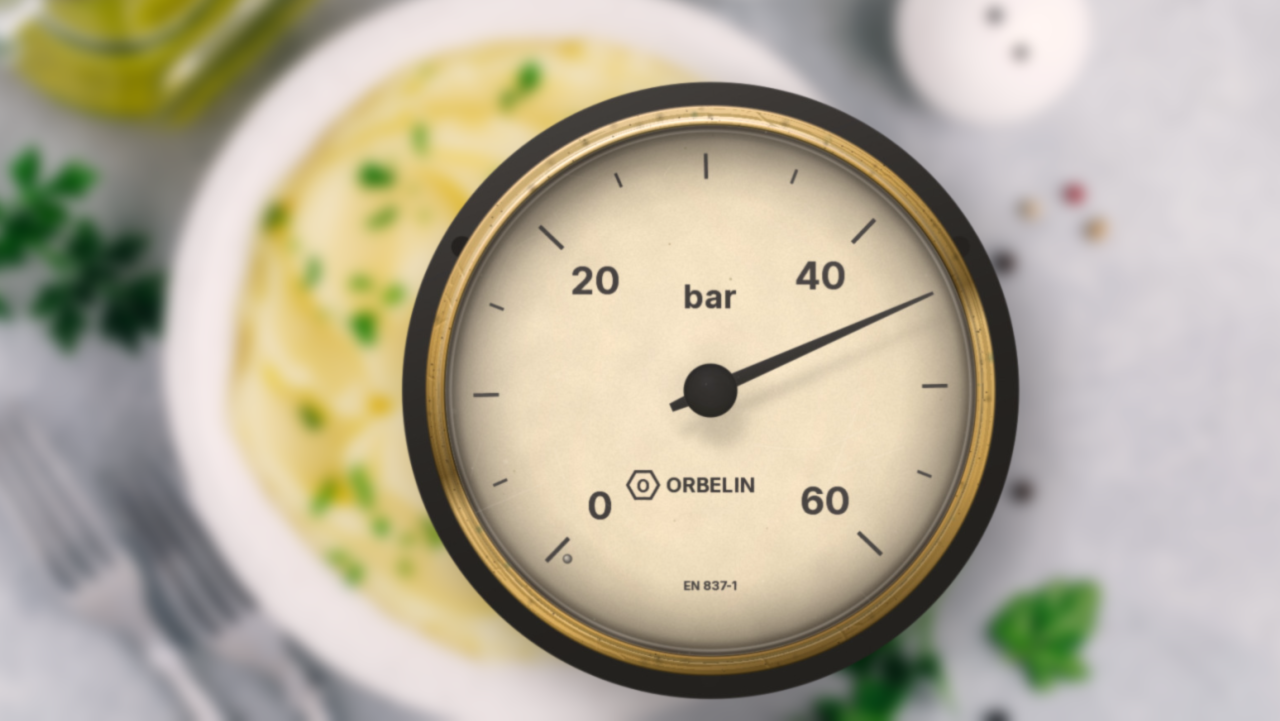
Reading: 45 bar
